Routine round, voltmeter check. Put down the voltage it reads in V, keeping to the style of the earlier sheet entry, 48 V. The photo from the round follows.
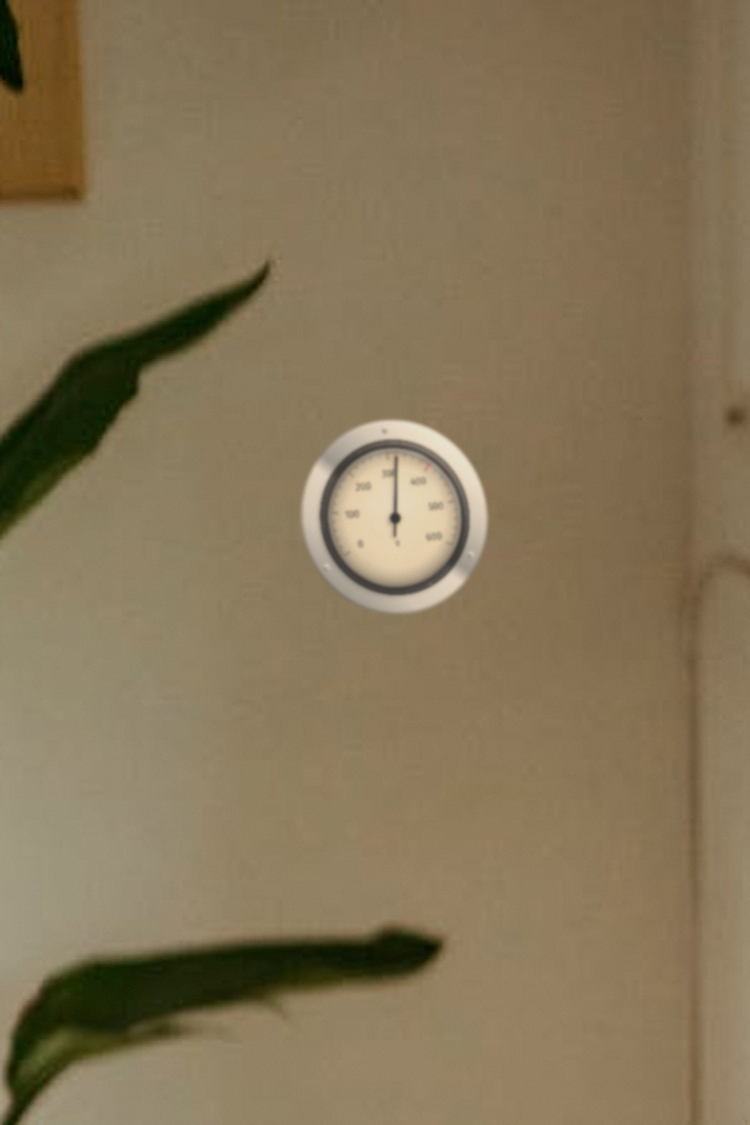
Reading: 320 V
